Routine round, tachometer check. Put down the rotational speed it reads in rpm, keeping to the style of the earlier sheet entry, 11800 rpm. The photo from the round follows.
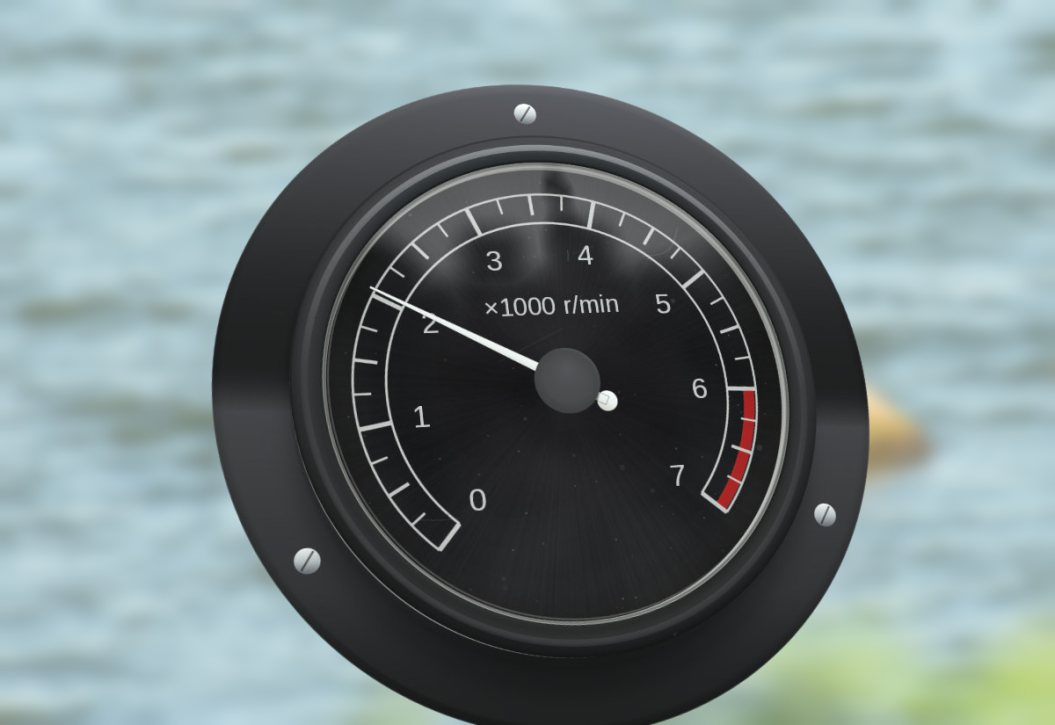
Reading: 2000 rpm
